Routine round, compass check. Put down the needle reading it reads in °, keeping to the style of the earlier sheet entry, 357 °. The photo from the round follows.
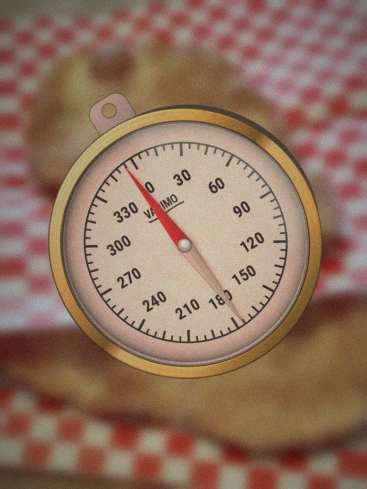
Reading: 355 °
